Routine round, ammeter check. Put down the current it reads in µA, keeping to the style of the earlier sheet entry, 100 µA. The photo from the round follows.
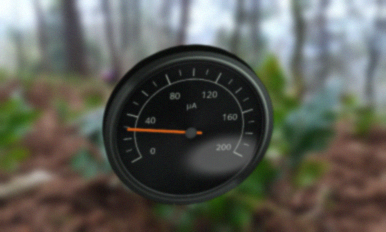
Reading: 30 µA
